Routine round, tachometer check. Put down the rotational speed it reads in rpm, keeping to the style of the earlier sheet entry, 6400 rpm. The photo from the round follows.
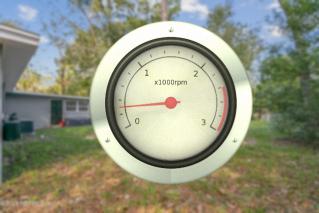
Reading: 300 rpm
